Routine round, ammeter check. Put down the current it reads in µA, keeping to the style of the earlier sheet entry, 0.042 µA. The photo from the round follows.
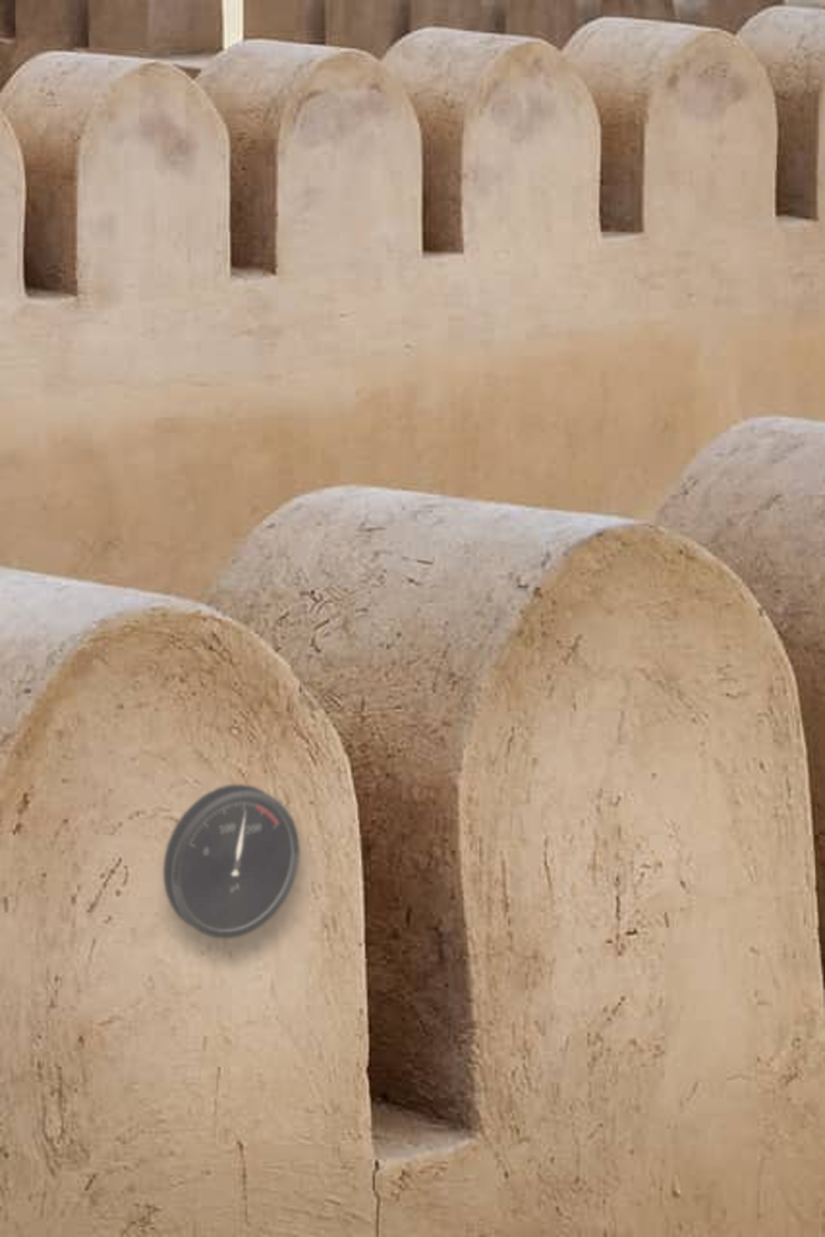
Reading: 150 µA
